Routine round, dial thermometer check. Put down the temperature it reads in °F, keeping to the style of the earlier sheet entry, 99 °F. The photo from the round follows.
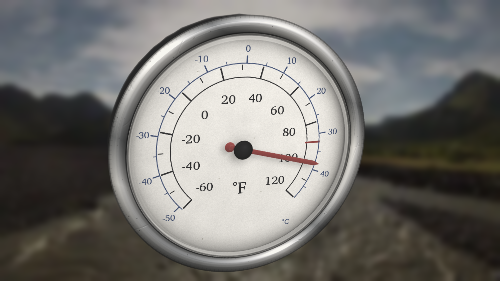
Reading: 100 °F
